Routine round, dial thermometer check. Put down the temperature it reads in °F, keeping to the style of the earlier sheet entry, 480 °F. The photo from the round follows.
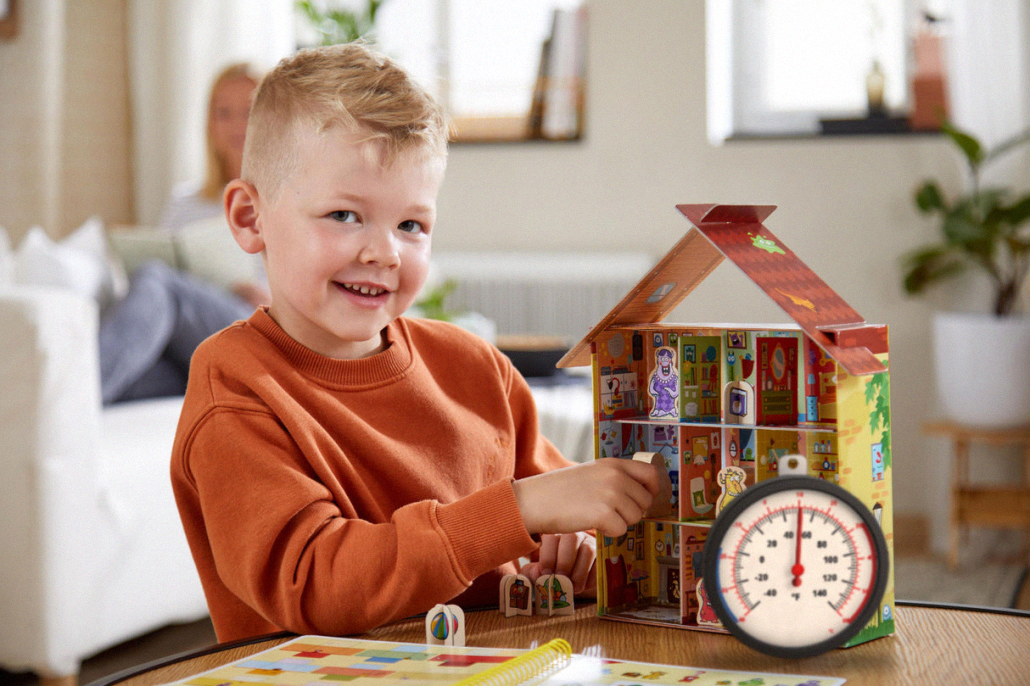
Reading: 50 °F
